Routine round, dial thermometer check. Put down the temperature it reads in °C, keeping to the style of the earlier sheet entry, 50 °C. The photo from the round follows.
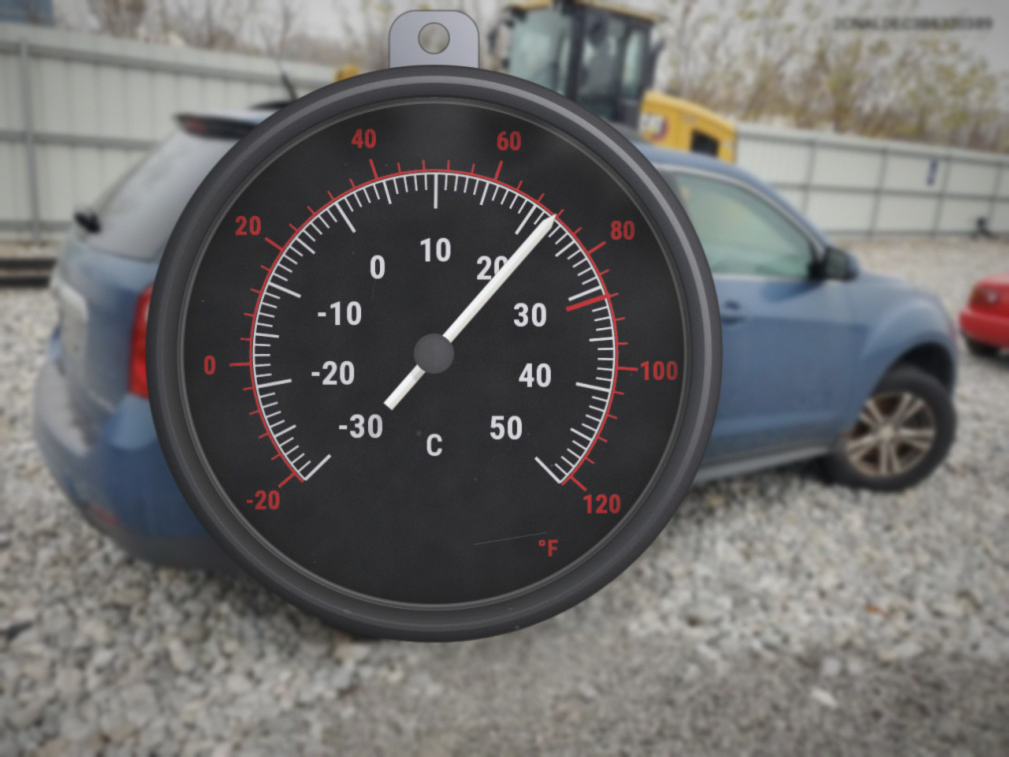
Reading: 22 °C
